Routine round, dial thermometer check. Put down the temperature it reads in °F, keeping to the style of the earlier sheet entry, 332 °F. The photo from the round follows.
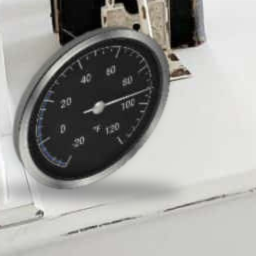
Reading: 92 °F
